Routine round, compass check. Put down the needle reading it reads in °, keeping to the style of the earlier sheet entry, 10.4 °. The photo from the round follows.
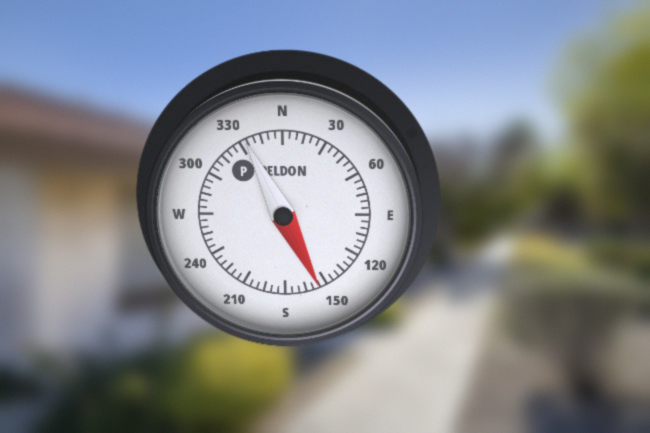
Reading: 155 °
